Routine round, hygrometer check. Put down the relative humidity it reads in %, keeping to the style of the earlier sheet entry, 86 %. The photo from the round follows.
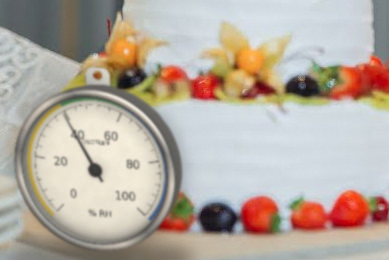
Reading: 40 %
